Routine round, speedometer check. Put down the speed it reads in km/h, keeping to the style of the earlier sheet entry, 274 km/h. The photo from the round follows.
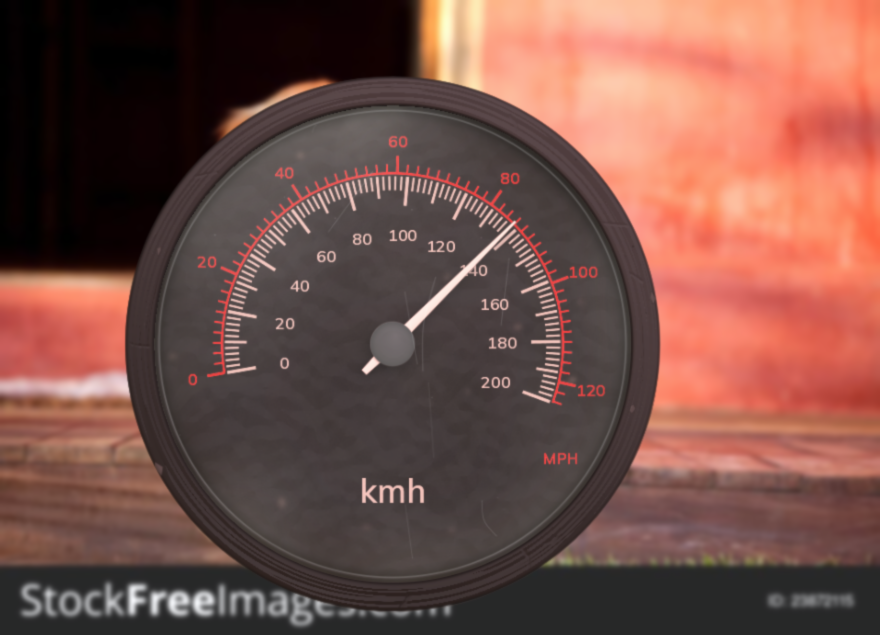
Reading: 138 km/h
